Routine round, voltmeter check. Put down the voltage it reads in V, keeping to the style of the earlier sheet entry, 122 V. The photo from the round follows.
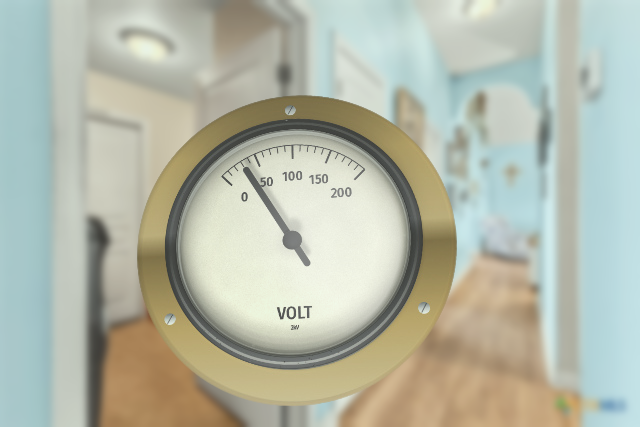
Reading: 30 V
